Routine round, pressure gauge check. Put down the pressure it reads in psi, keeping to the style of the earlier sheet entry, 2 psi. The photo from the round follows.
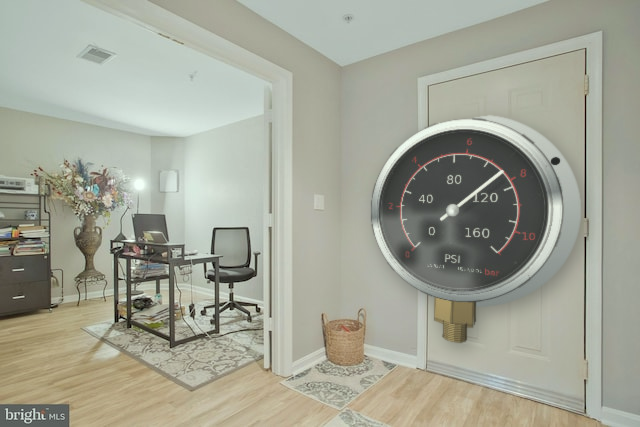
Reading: 110 psi
